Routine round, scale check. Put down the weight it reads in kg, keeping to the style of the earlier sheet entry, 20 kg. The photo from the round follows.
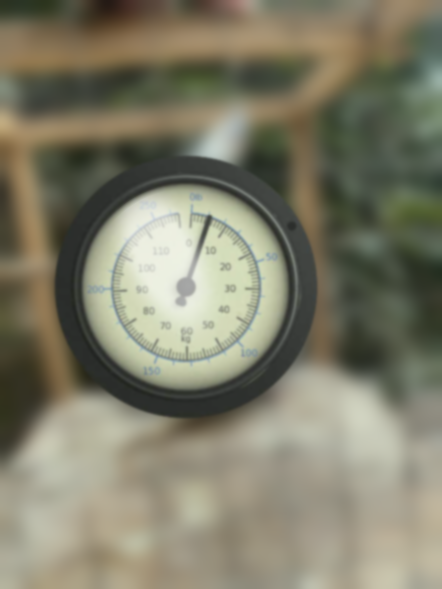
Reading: 5 kg
